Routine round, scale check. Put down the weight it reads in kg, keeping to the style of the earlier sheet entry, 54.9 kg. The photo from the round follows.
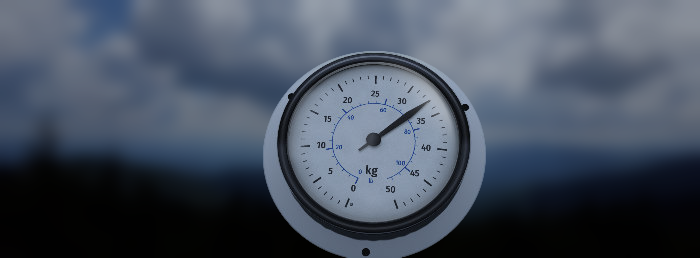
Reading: 33 kg
